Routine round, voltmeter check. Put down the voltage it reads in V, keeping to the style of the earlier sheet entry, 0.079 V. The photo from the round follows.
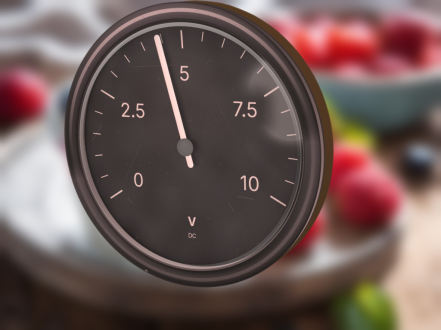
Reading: 4.5 V
